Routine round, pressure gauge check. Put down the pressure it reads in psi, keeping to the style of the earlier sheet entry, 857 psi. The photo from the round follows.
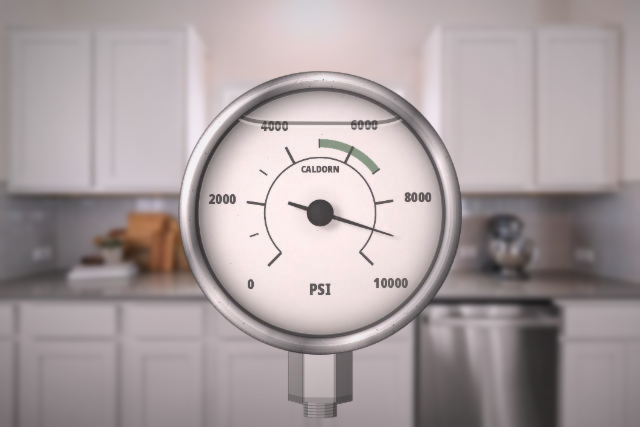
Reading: 9000 psi
